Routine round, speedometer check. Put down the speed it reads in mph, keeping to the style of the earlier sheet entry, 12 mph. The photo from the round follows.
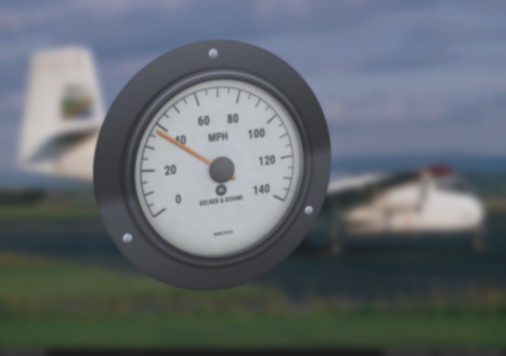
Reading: 37.5 mph
